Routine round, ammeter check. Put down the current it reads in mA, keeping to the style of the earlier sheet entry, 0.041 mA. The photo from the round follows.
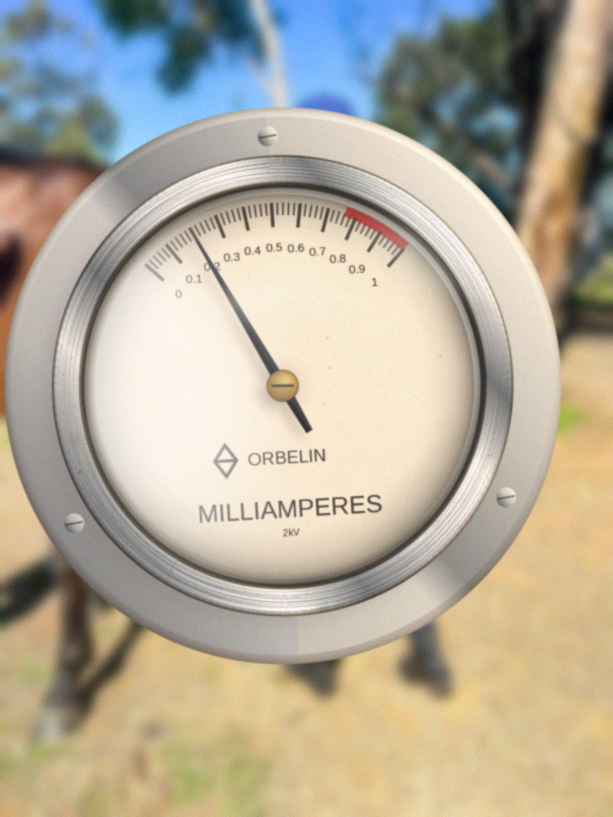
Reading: 0.2 mA
